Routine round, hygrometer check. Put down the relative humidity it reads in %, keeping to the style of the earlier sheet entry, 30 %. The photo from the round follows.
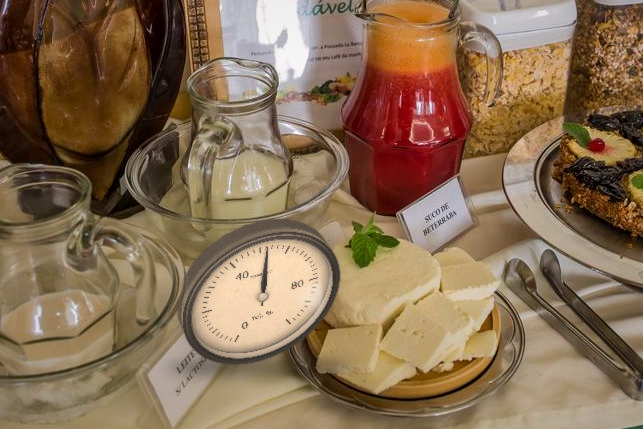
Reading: 52 %
